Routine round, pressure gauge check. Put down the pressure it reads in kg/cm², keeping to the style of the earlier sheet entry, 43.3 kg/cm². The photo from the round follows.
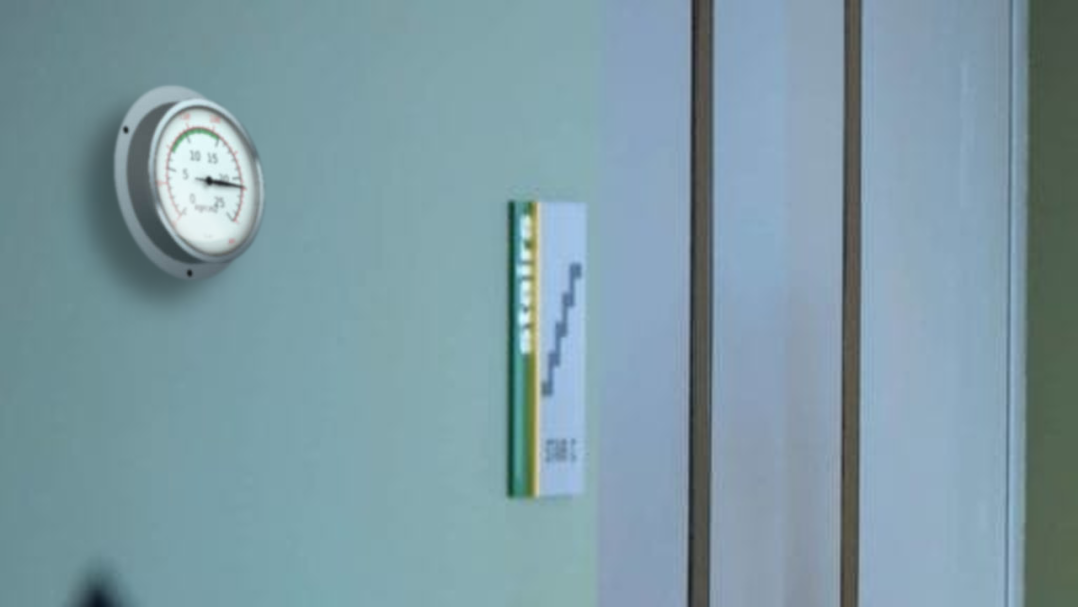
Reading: 21 kg/cm²
